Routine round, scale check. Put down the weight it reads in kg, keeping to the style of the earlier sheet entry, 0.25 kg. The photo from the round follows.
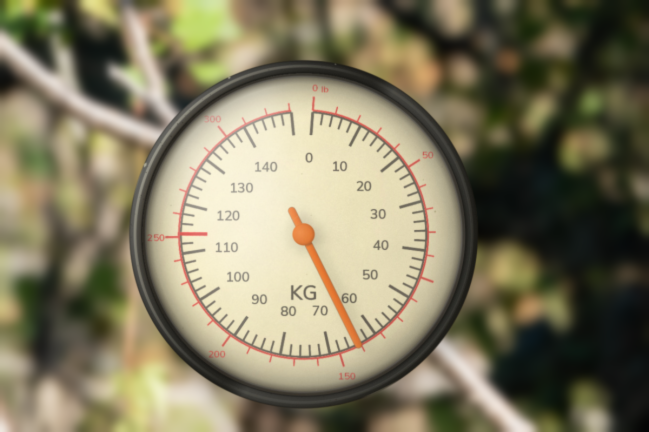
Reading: 64 kg
